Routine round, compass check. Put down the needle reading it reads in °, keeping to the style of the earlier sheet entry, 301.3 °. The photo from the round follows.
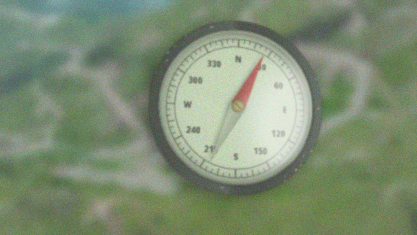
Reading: 25 °
